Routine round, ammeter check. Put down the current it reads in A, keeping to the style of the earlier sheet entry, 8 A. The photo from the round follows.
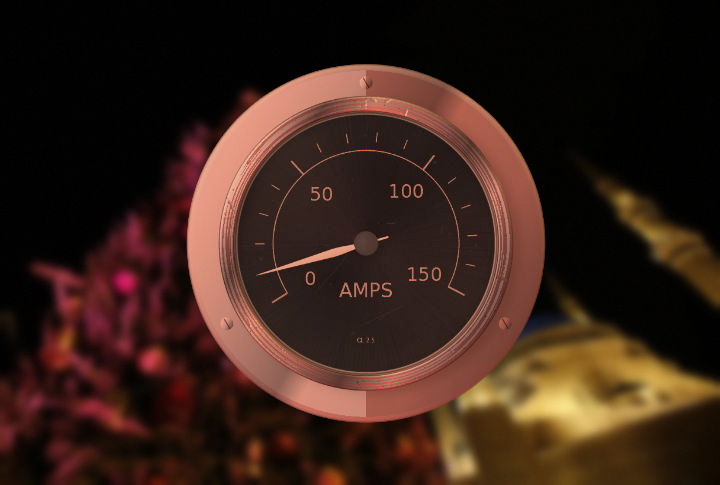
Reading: 10 A
